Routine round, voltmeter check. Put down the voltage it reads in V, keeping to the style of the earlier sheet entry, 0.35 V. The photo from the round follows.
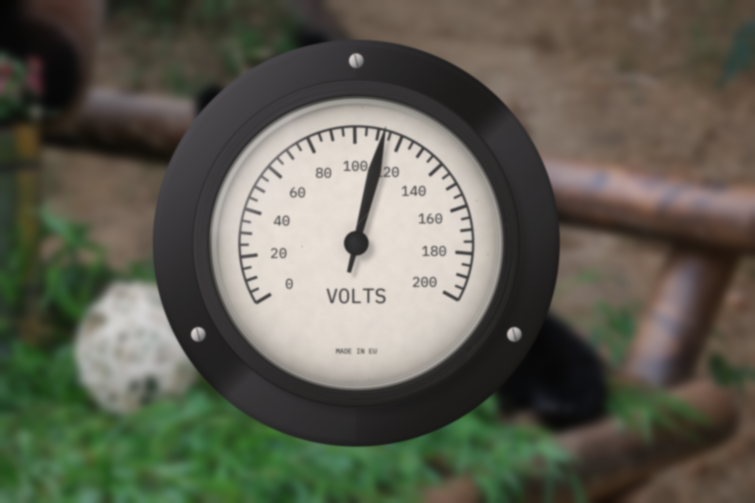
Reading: 112.5 V
